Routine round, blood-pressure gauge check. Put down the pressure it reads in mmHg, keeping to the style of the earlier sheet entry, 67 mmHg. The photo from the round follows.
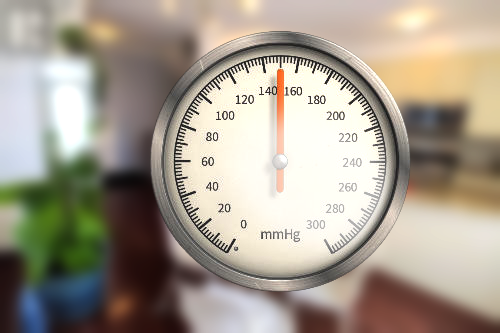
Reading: 150 mmHg
